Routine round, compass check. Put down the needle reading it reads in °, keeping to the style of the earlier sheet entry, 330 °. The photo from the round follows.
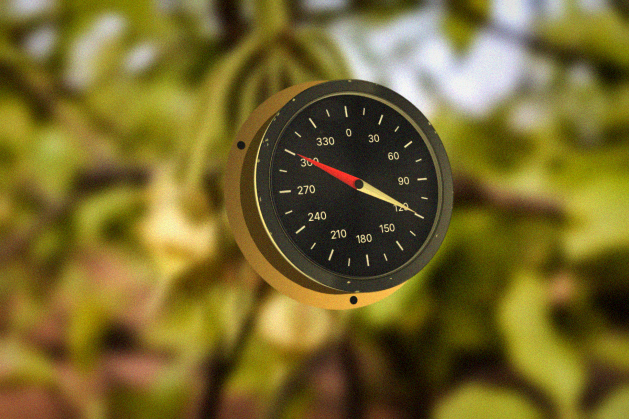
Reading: 300 °
